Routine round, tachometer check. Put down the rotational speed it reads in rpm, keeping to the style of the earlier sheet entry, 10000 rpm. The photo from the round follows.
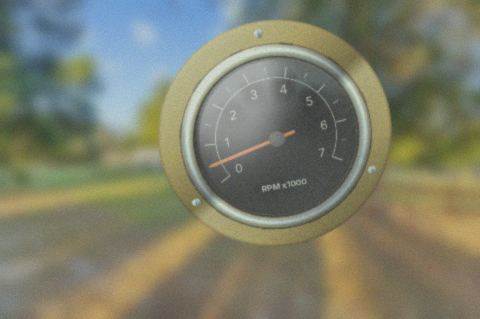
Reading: 500 rpm
